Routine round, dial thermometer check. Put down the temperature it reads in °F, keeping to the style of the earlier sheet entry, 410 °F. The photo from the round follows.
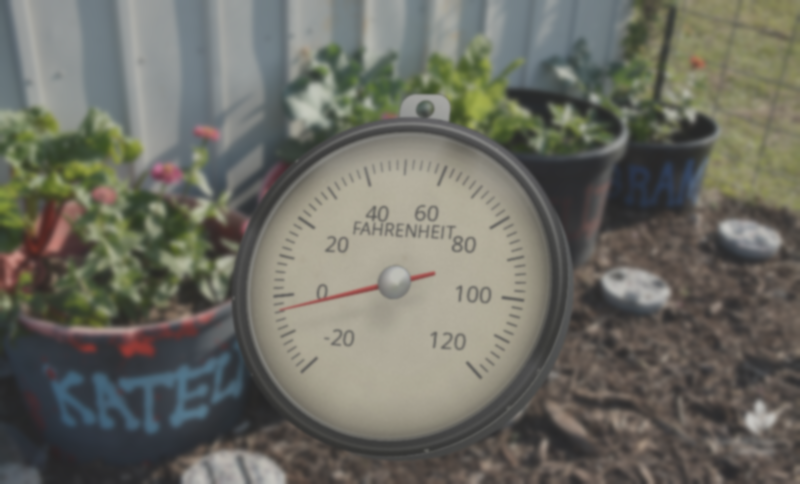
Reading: -4 °F
